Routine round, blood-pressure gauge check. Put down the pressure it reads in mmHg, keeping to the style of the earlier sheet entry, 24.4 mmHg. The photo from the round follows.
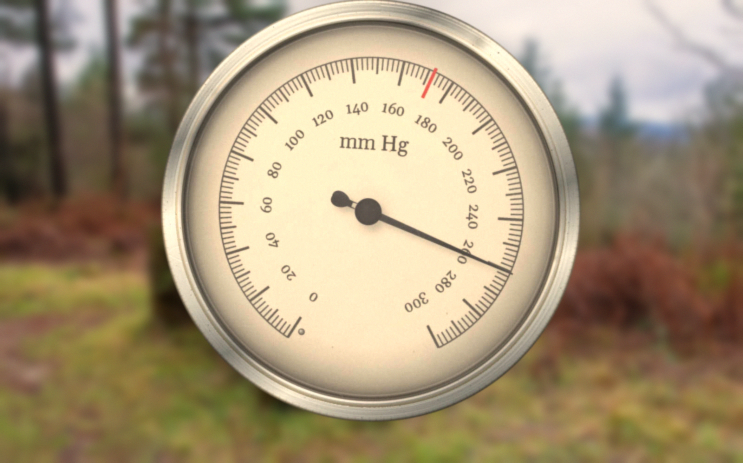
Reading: 260 mmHg
